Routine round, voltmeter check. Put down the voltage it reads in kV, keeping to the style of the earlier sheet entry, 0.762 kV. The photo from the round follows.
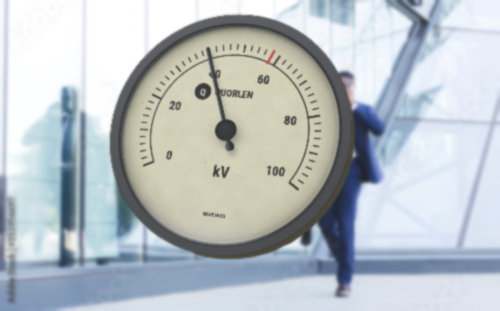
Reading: 40 kV
